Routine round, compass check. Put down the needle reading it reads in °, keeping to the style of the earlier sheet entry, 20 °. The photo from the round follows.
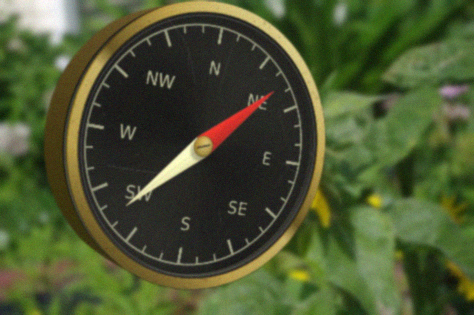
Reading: 45 °
